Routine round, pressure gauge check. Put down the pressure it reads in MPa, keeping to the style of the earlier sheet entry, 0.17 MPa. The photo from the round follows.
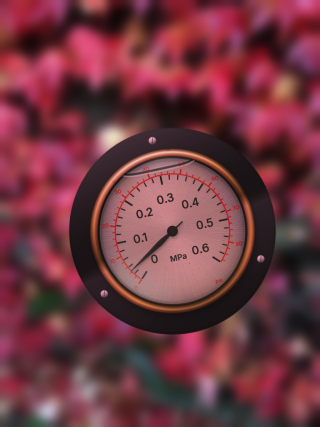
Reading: 0.03 MPa
